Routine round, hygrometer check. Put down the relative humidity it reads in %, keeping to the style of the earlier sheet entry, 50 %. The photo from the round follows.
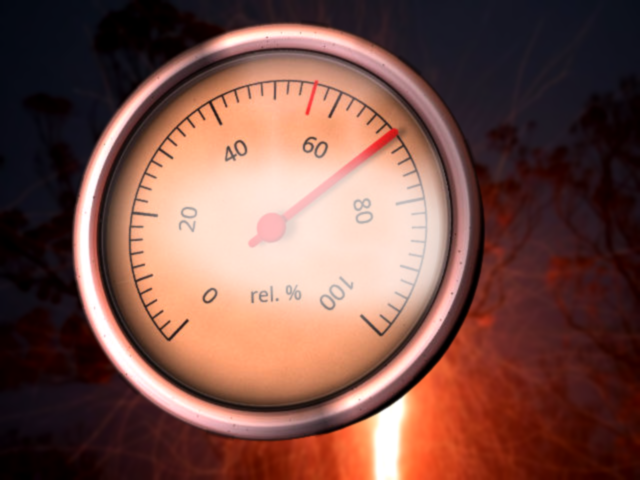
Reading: 70 %
